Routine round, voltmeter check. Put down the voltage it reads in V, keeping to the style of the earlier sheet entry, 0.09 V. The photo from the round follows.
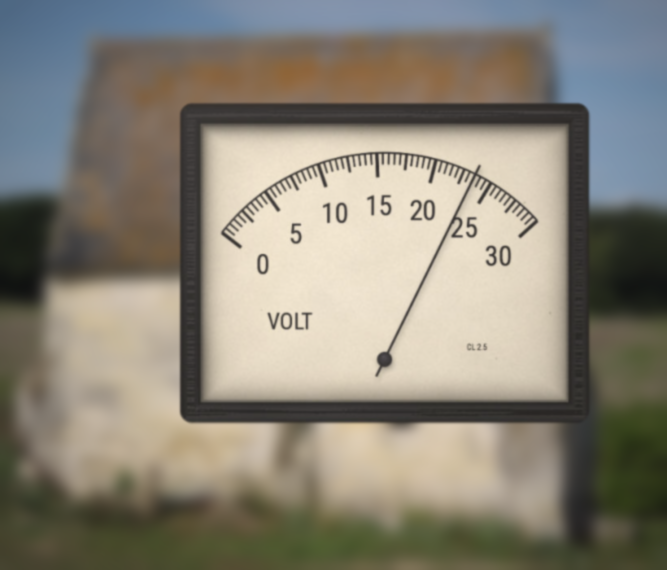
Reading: 23.5 V
